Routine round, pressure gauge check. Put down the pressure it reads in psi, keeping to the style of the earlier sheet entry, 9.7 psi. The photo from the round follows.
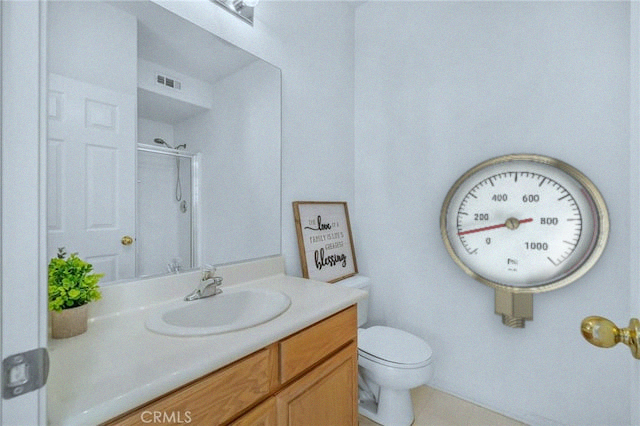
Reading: 100 psi
